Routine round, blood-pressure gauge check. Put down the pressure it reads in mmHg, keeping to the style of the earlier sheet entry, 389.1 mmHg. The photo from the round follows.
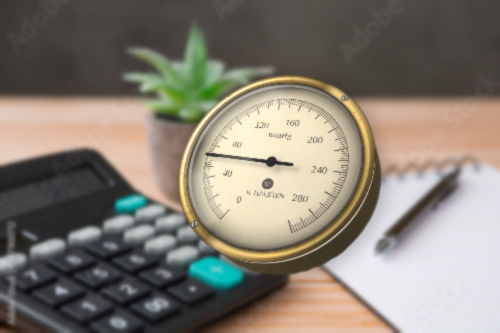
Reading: 60 mmHg
